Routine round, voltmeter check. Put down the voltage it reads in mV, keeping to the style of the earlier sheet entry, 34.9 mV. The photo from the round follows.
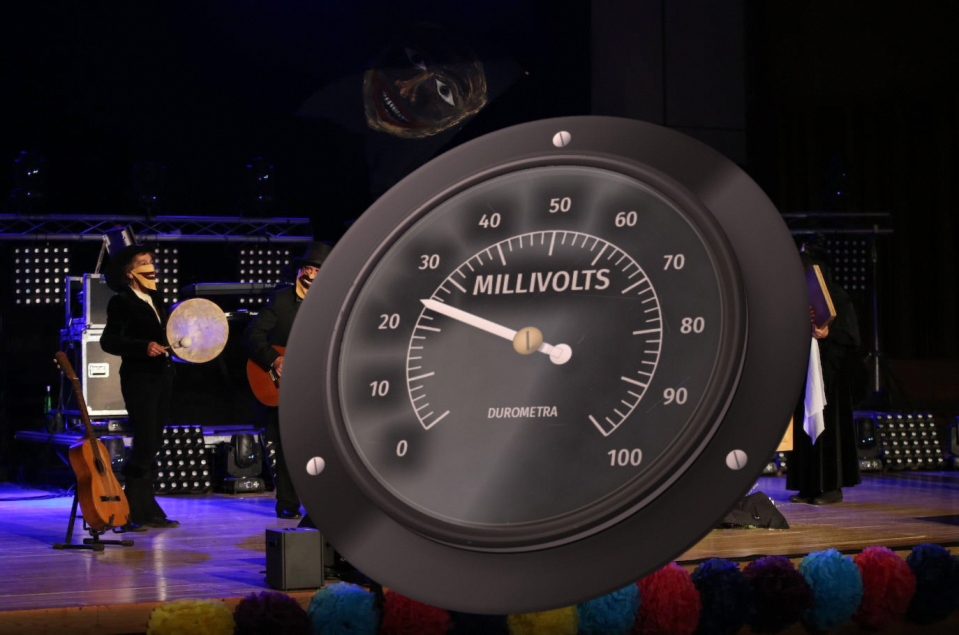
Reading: 24 mV
